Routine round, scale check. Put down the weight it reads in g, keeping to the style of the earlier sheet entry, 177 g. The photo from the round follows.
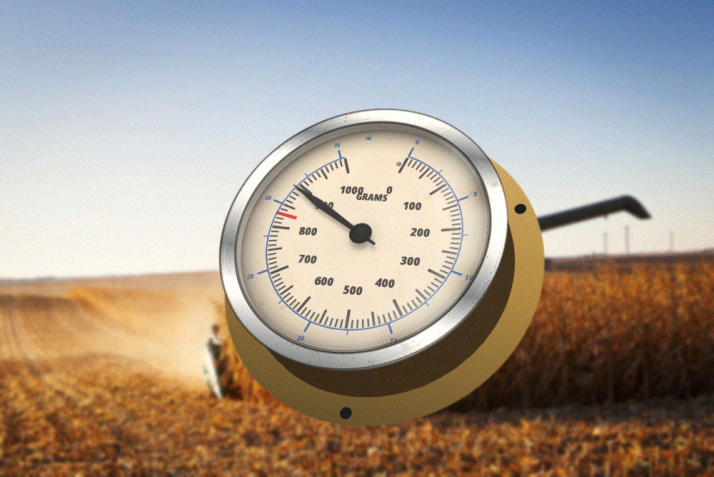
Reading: 890 g
